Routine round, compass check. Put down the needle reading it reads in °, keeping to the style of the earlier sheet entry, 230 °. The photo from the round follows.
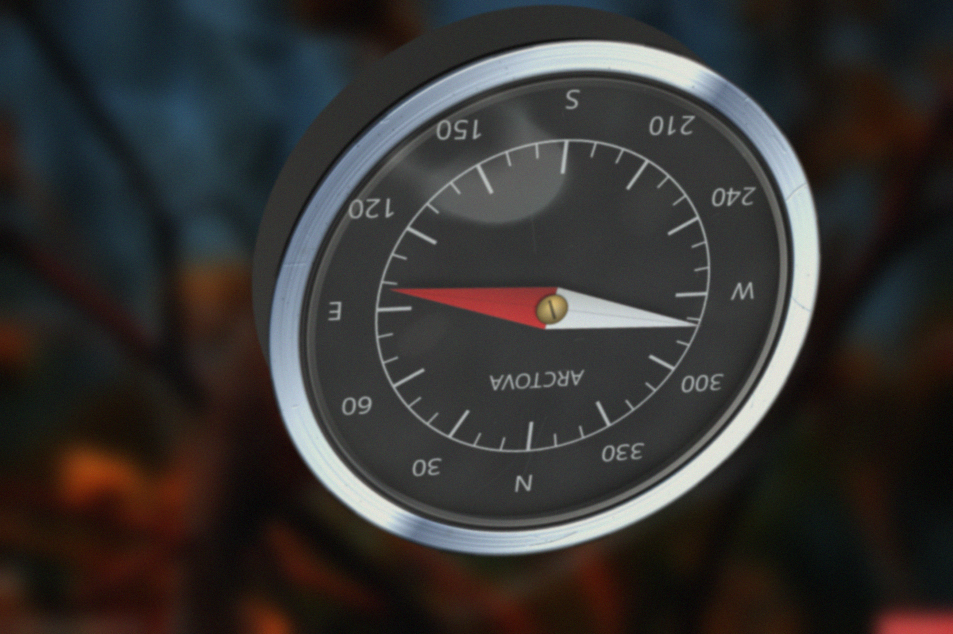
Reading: 100 °
